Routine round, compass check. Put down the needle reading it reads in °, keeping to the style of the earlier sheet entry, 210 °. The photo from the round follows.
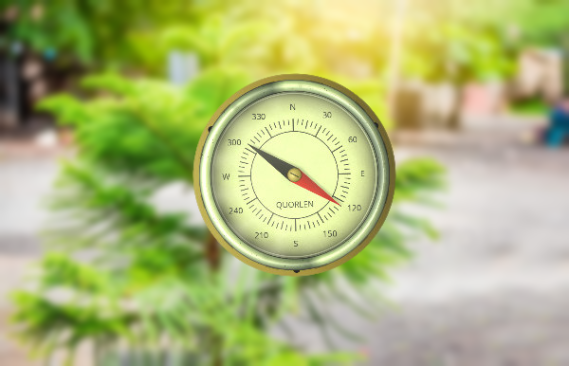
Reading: 125 °
